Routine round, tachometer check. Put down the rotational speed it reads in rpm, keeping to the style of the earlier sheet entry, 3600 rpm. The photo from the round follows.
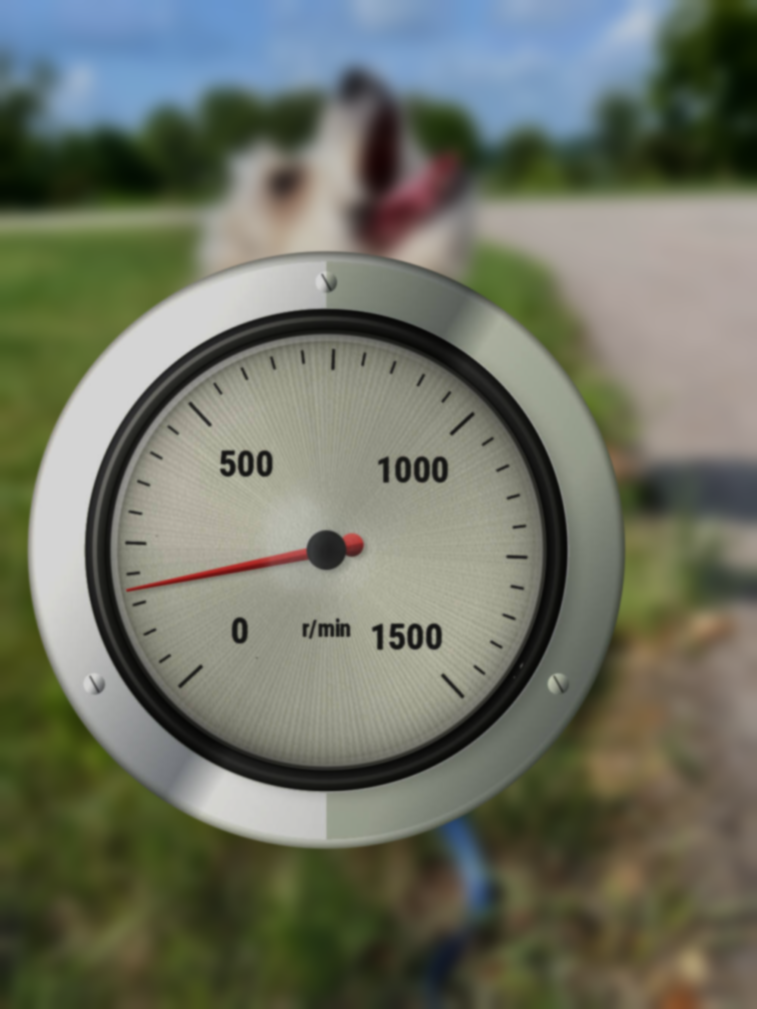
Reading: 175 rpm
